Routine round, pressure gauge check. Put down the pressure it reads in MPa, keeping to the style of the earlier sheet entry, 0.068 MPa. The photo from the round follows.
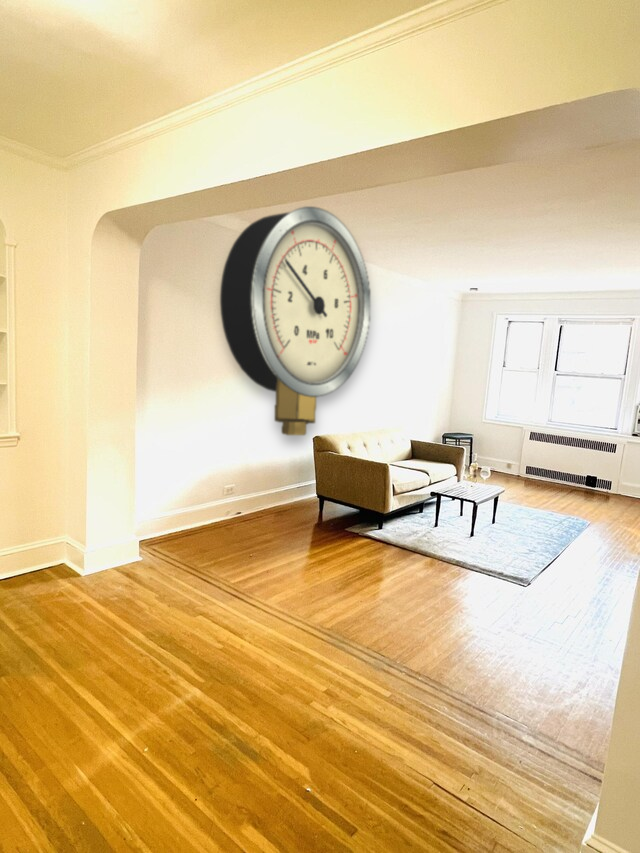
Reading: 3 MPa
